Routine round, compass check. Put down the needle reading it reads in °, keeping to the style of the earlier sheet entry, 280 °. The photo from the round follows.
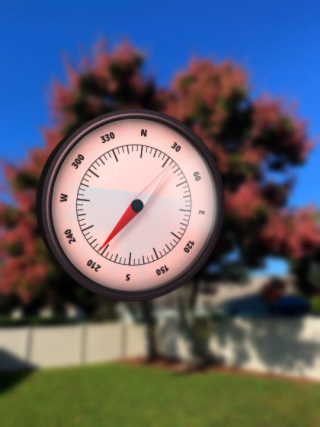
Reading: 215 °
